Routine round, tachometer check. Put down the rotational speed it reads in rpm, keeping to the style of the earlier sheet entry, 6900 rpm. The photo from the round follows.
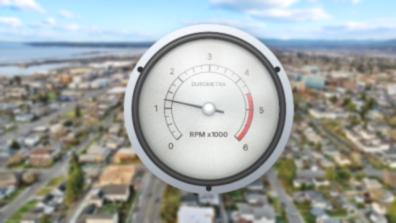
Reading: 1250 rpm
